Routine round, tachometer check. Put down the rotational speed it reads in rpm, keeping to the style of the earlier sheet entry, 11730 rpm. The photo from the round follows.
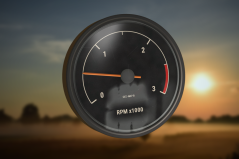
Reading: 500 rpm
